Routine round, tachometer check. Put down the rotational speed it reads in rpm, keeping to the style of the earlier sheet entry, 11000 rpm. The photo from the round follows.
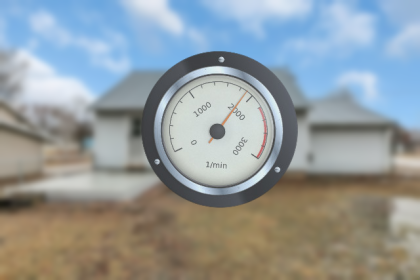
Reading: 1900 rpm
